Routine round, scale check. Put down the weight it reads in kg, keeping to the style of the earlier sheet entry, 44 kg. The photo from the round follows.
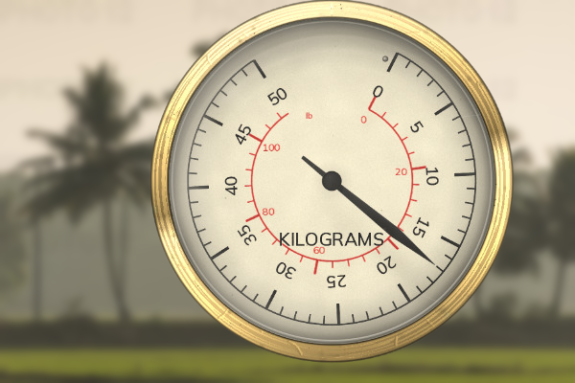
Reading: 17 kg
